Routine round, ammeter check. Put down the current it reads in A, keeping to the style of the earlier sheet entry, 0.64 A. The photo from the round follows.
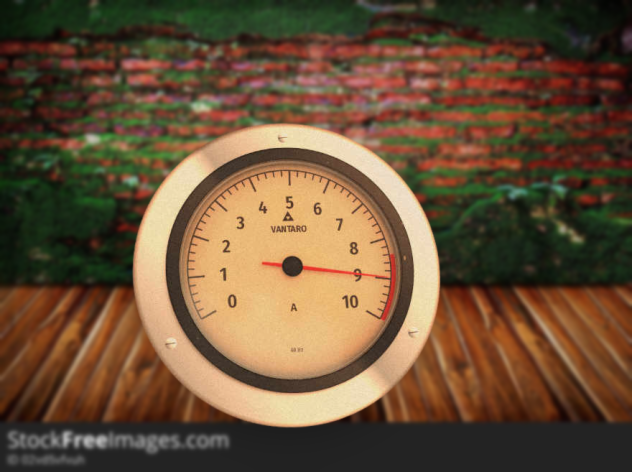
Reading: 9 A
